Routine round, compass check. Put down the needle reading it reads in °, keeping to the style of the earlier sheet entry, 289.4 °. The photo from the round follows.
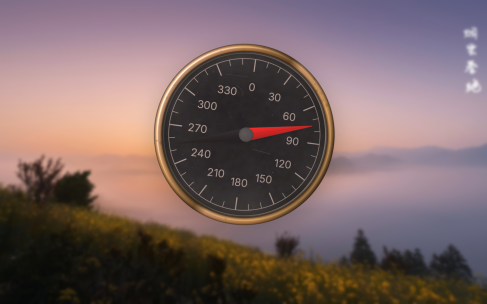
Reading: 75 °
